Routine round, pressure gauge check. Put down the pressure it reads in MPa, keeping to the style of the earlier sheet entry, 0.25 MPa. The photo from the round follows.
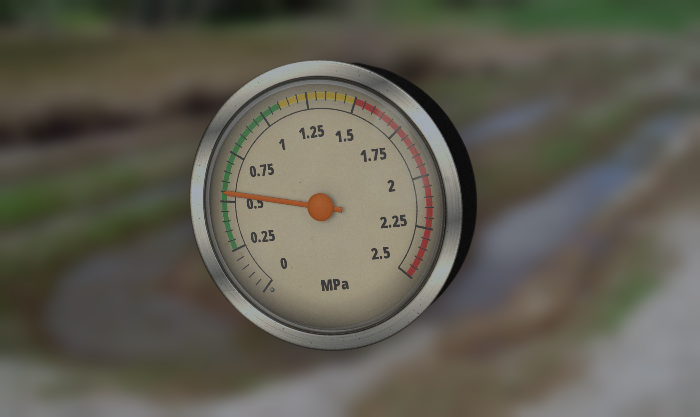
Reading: 0.55 MPa
